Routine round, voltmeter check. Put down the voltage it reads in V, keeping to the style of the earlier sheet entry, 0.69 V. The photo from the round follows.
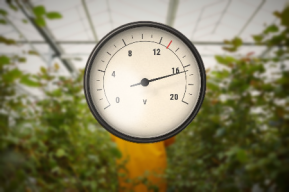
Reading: 16.5 V
